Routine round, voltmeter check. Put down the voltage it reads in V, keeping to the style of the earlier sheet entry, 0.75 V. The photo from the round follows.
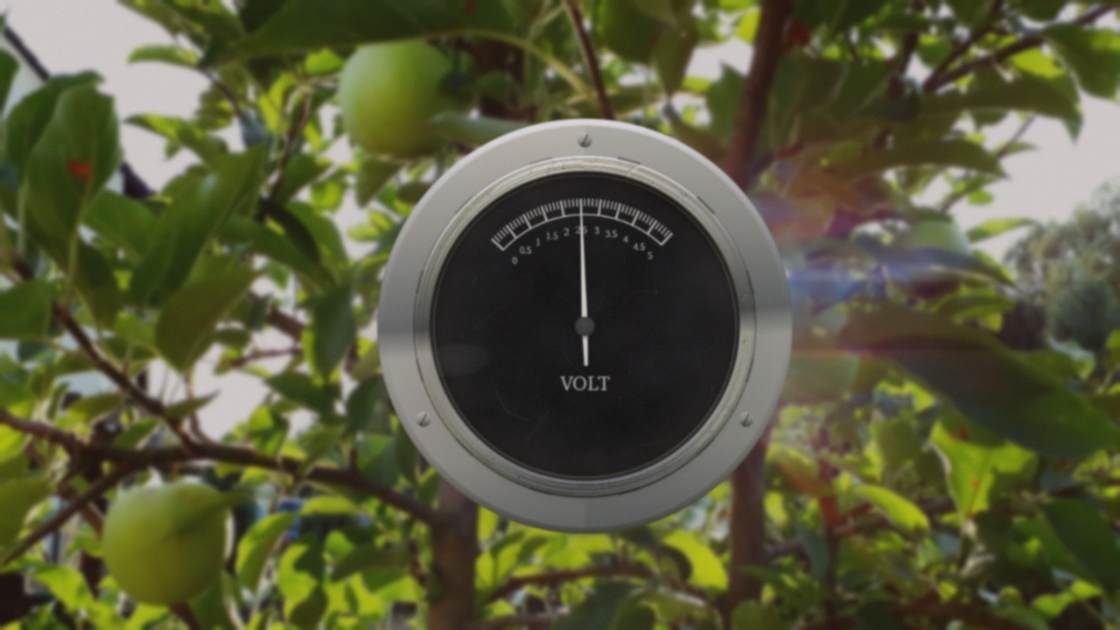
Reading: 2.5 V
